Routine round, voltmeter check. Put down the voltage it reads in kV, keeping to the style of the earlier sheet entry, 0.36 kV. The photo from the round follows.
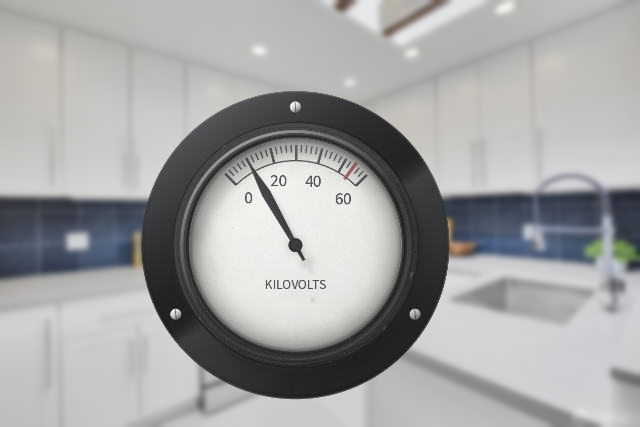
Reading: 10 kV
